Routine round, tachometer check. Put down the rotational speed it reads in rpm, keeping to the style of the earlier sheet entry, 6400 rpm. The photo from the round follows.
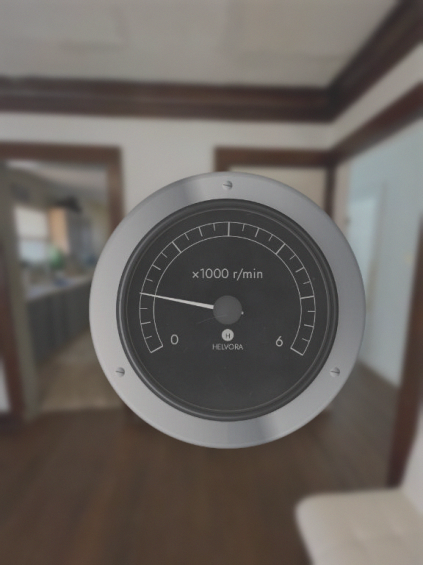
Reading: 1000 rpm
